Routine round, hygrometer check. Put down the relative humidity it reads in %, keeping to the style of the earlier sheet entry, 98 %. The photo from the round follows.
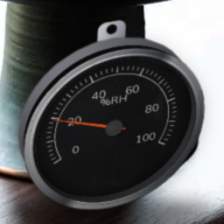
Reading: 20 %
